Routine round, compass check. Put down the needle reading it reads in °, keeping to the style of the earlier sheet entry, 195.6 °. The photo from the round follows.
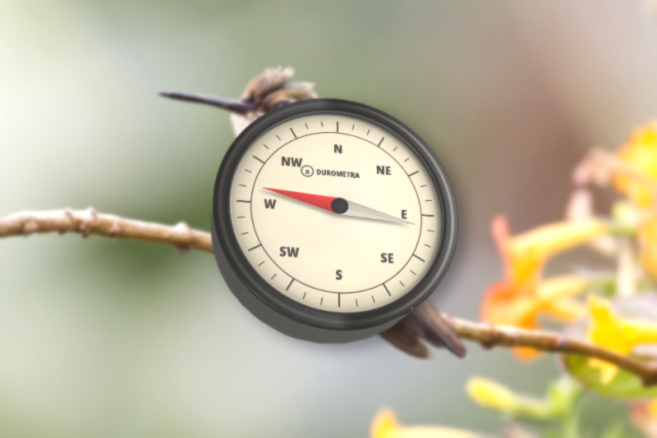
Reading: 280 °
